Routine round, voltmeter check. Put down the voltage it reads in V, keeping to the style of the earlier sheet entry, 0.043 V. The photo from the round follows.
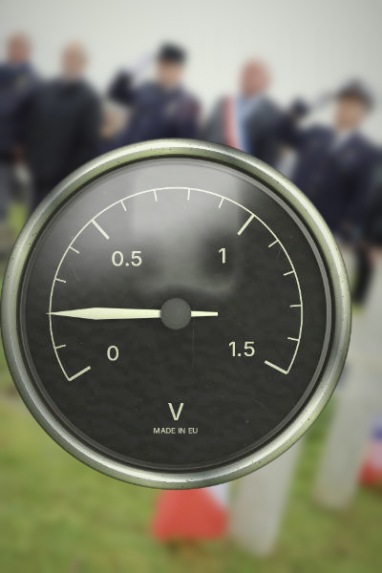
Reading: 0.2 V
